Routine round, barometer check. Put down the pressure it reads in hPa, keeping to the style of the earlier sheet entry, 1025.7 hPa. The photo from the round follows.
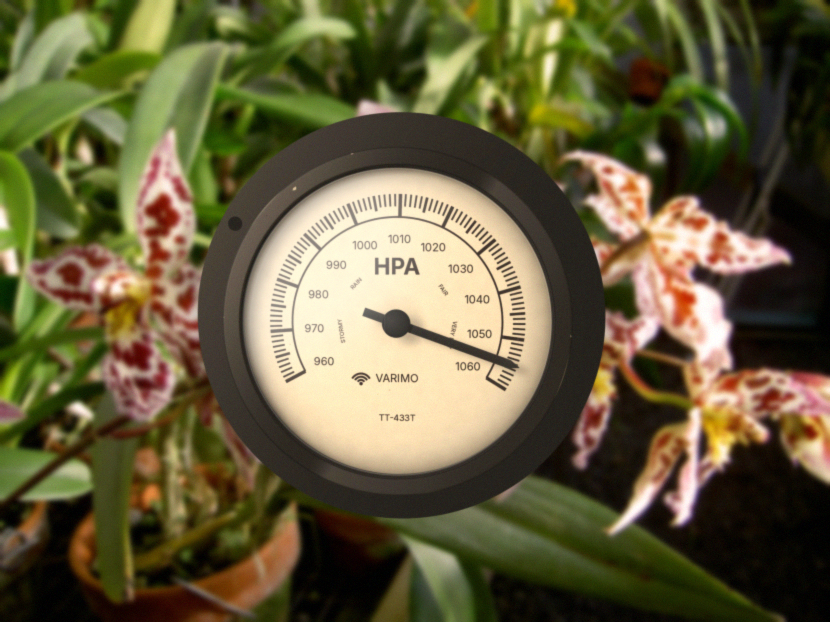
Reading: 1055 hPa
